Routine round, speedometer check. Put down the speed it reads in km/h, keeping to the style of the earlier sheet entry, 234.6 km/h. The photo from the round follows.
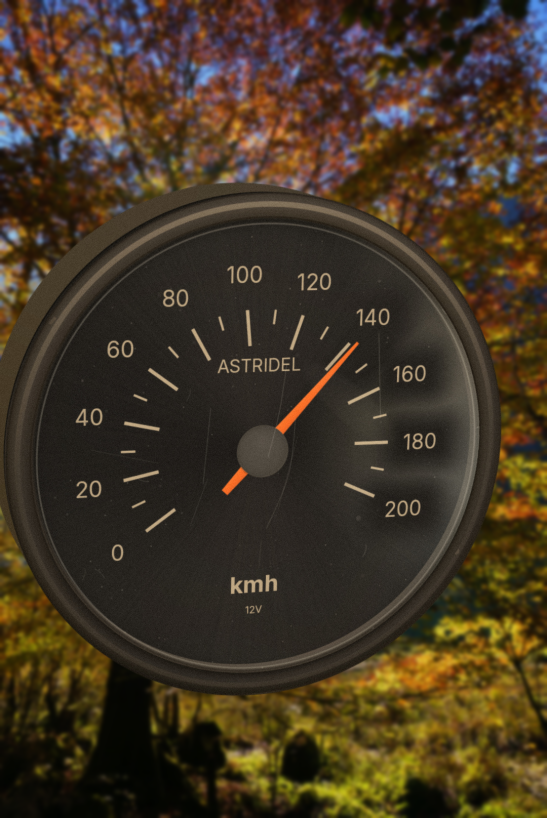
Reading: 140 km/h
